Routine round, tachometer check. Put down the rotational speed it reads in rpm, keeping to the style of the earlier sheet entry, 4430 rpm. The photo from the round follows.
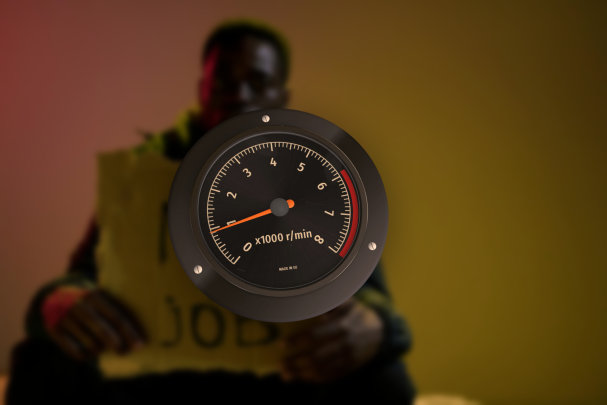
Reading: 900 rpm
